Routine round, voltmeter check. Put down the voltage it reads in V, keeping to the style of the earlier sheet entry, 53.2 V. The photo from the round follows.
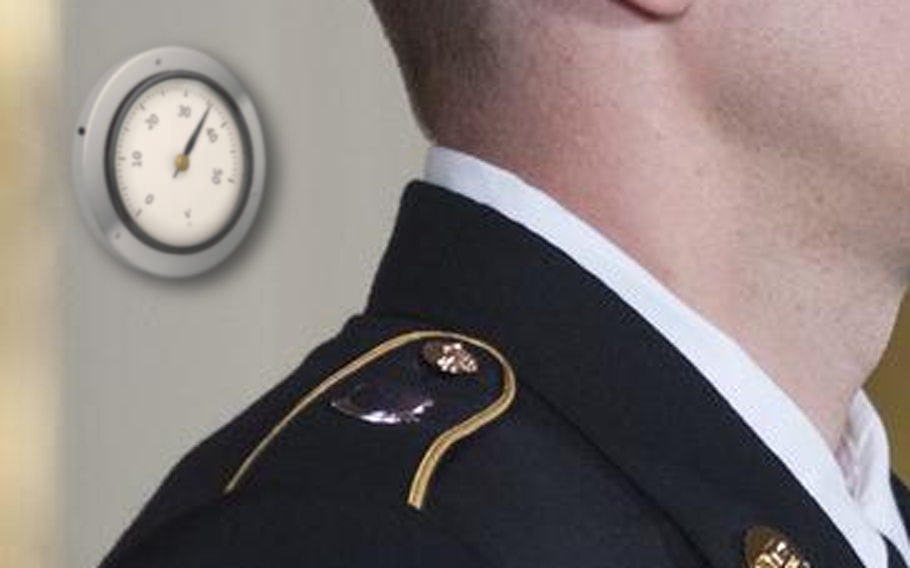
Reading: 35 V
